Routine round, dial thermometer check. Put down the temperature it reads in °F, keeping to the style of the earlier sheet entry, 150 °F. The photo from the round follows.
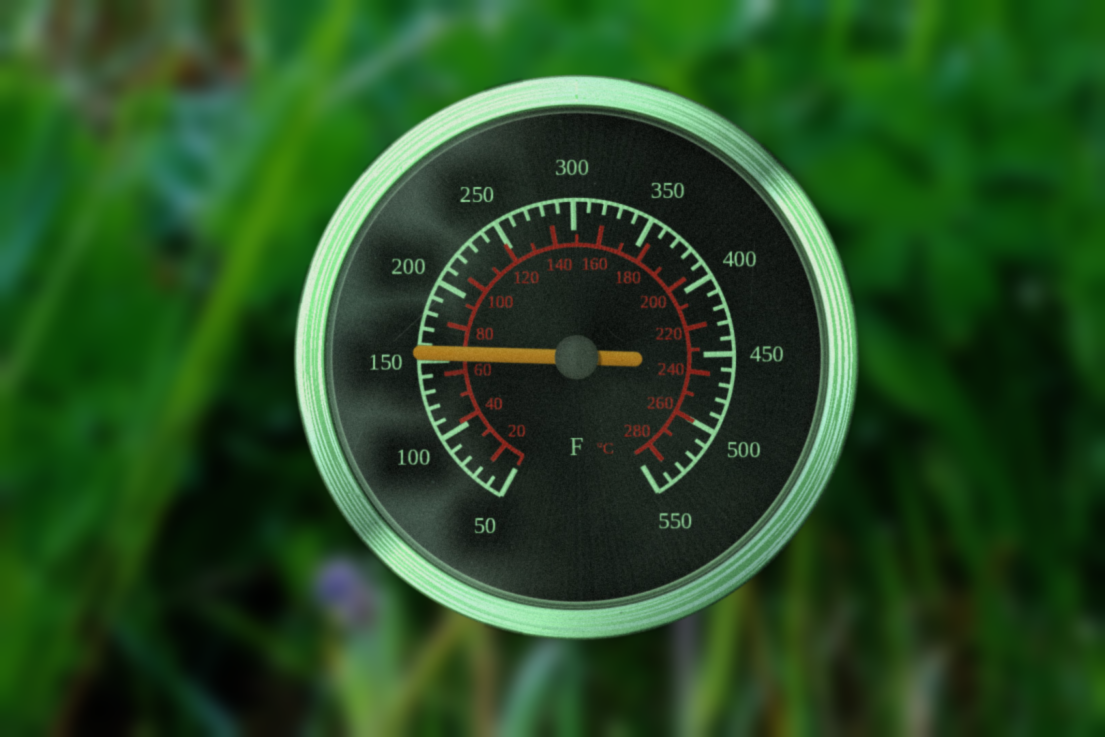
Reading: 155 °F
